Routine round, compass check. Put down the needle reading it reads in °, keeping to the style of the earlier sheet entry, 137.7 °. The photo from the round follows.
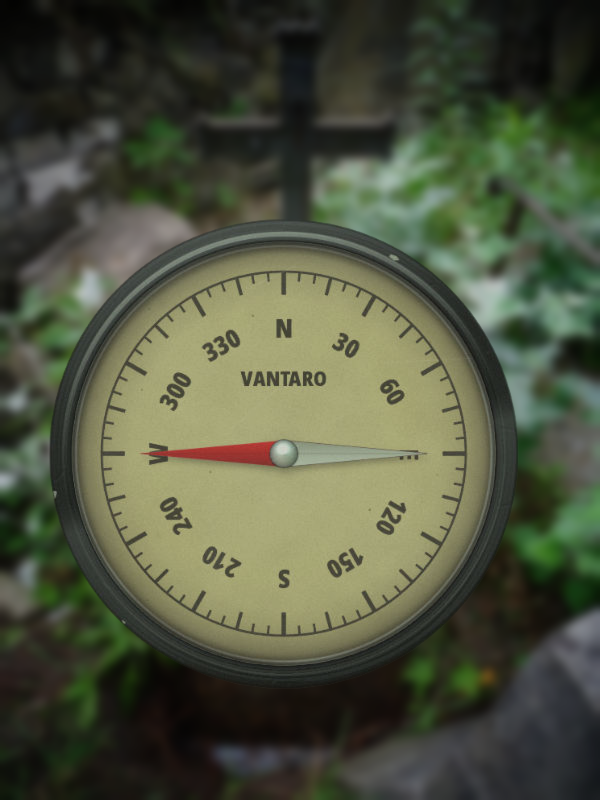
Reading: 270 °
